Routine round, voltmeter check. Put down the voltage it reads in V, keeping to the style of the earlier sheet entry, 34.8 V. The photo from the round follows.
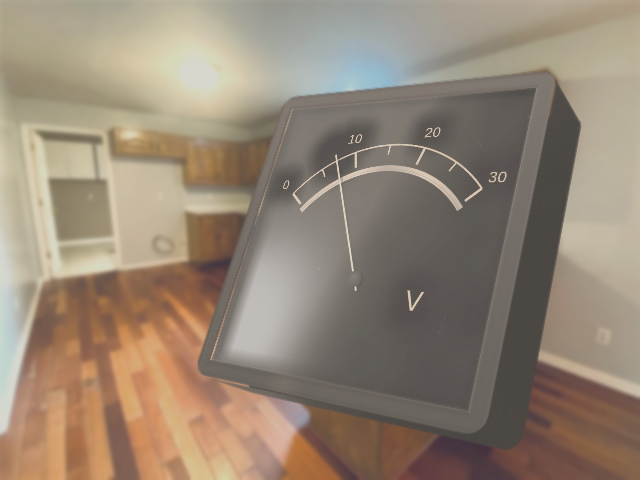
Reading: 7.5 V
